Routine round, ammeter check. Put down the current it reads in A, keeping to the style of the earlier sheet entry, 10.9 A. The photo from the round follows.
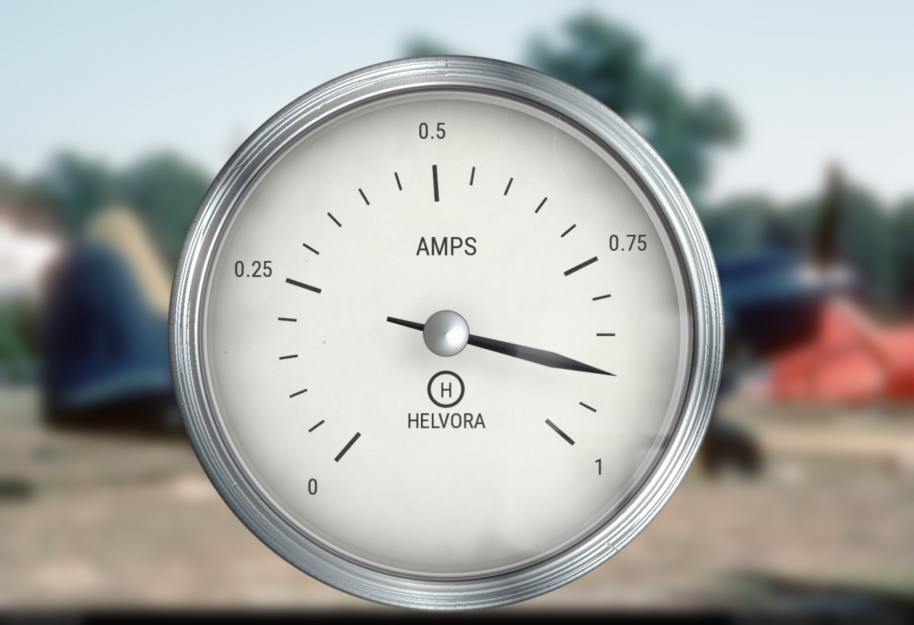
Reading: 0.9 A
